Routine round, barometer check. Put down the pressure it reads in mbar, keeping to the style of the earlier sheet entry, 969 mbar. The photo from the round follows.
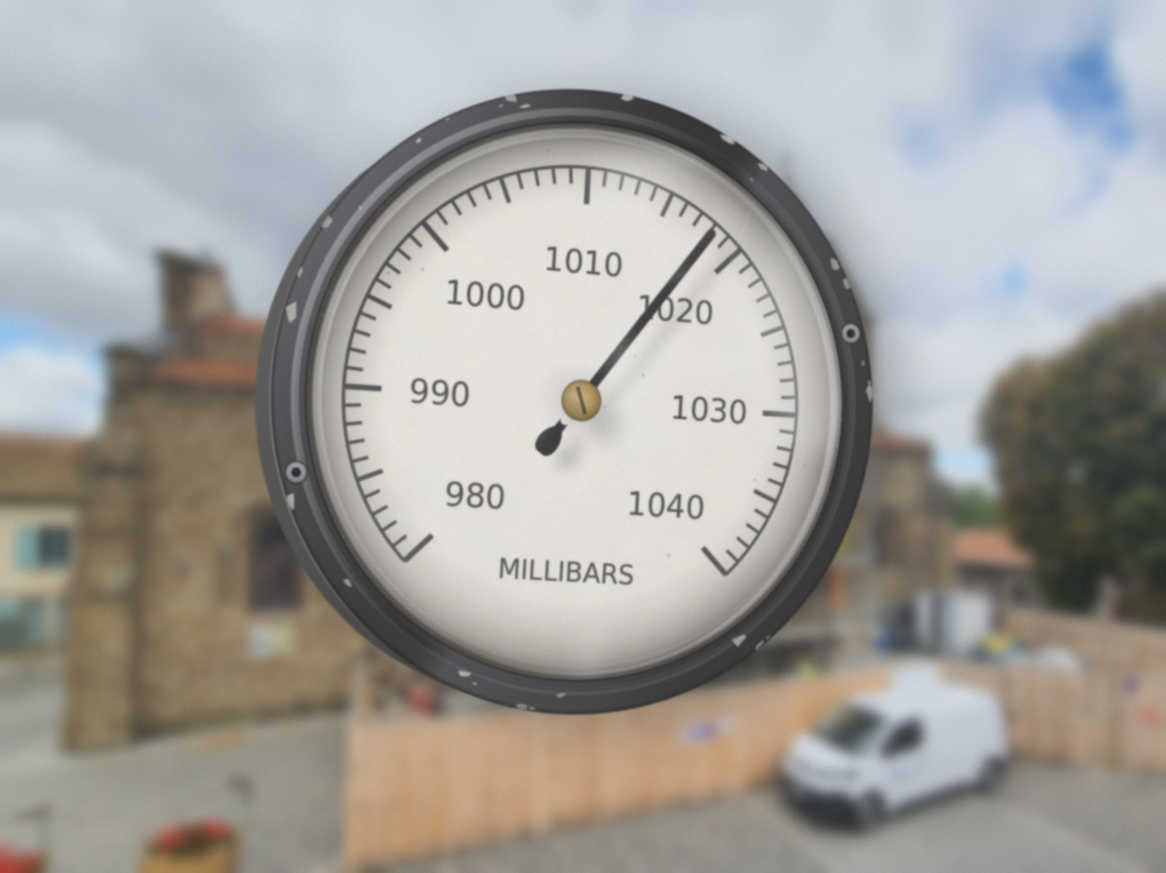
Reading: 1018 mbar
